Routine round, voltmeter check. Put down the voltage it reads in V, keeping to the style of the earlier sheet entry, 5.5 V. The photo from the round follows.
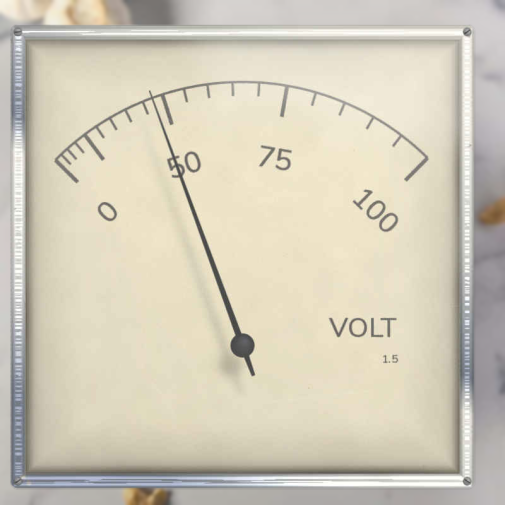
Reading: 47.5 V
